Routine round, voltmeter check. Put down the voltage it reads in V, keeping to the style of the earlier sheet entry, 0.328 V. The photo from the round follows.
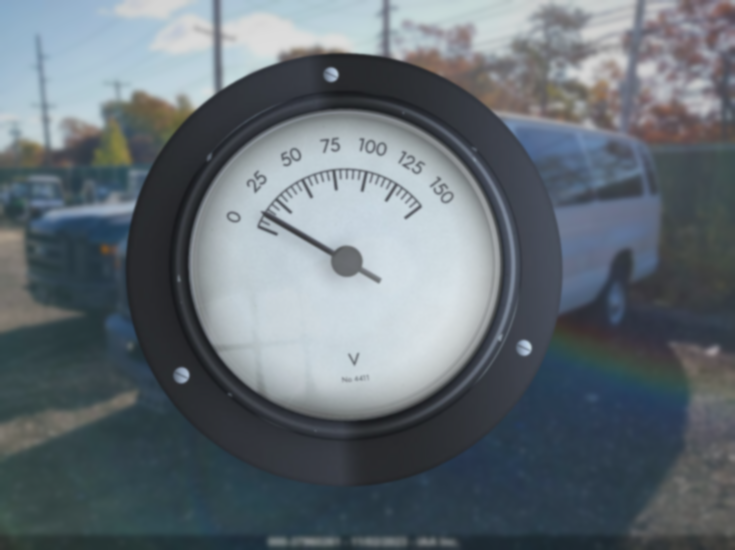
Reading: 10 V
